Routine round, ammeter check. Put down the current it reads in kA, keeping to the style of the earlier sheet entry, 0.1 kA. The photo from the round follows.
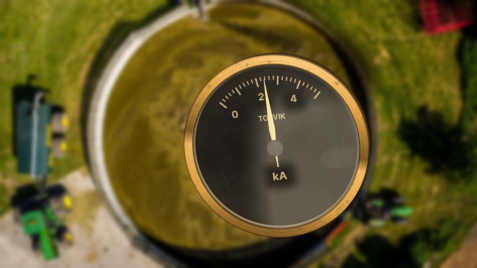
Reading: 2.4 kA
